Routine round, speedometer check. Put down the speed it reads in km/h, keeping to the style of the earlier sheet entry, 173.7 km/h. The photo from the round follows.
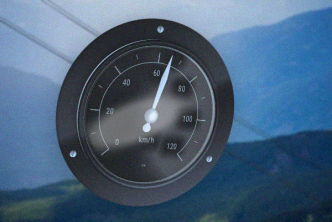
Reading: 65 km/h
